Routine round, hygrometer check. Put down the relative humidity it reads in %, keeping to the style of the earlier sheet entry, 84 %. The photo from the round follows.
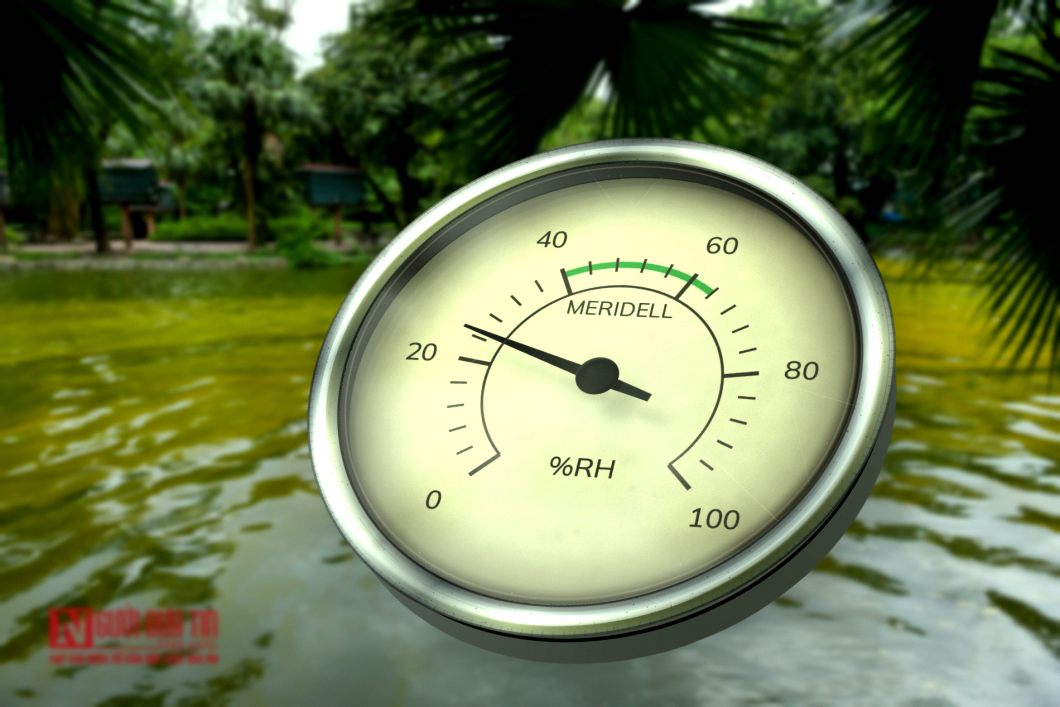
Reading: 24 %
